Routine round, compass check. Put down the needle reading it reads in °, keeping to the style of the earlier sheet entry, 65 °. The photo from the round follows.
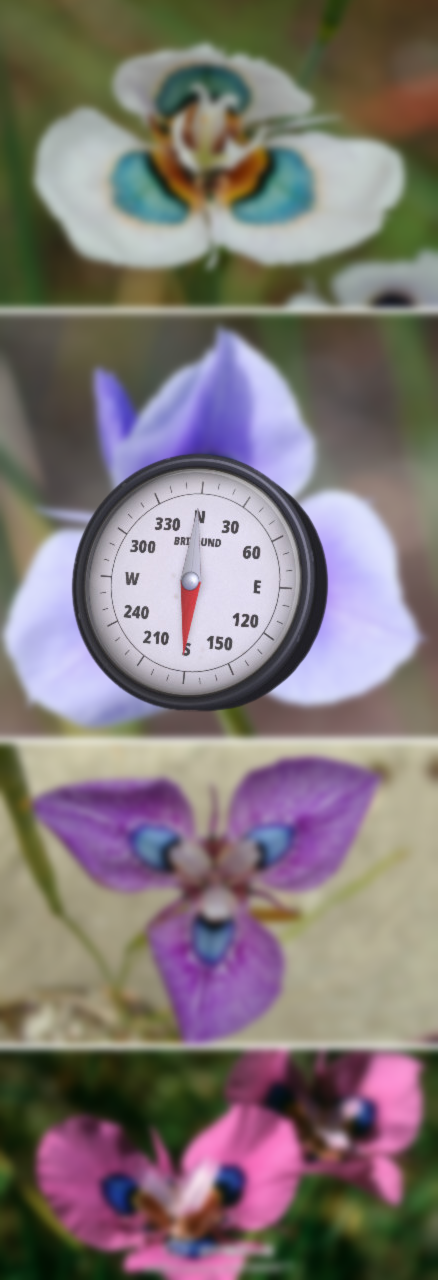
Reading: 180 °
